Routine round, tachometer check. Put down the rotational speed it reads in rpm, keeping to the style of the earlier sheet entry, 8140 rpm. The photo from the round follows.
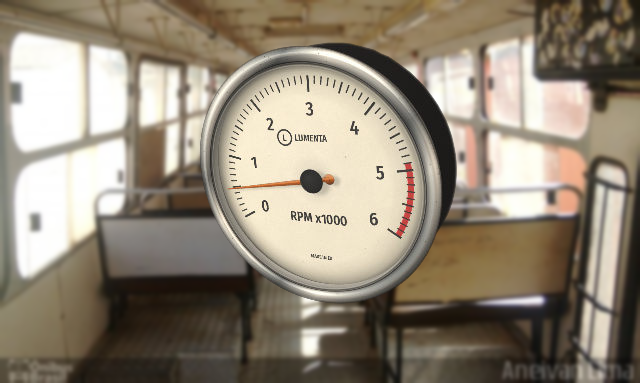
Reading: 500 rpm
